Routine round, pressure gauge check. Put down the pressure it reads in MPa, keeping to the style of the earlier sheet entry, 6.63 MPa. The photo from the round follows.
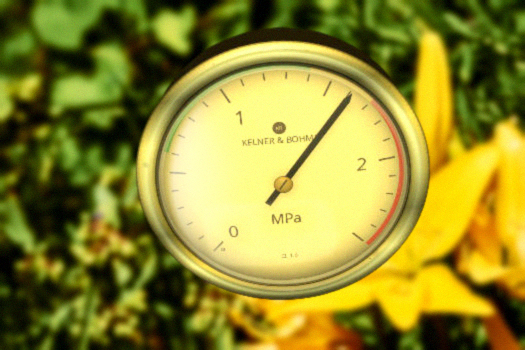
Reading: 1.6 MPa
